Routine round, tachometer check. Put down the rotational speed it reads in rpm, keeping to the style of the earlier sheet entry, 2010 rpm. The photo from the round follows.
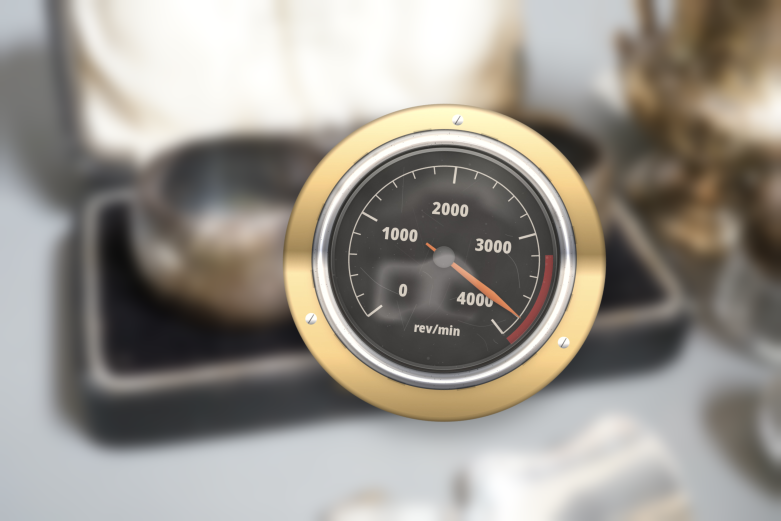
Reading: 3800 rpm
